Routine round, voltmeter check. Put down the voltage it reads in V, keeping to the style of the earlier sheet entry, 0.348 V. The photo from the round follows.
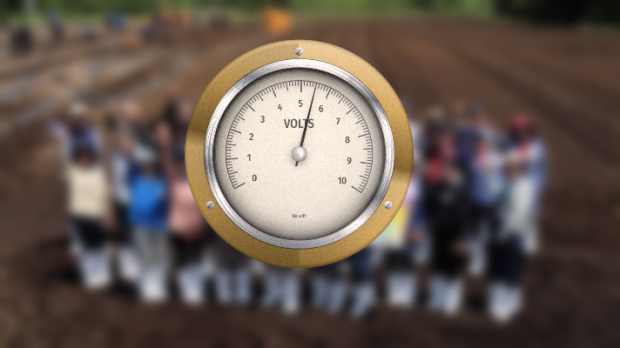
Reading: 5.5 V
